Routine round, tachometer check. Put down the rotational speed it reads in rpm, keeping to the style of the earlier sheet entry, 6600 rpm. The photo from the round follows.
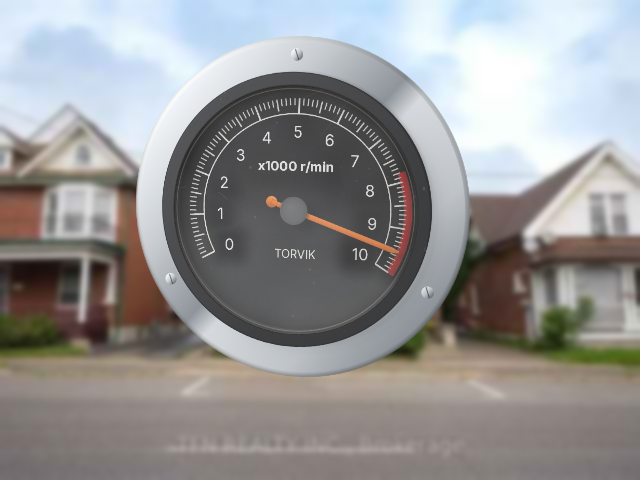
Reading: 9500 rpm
